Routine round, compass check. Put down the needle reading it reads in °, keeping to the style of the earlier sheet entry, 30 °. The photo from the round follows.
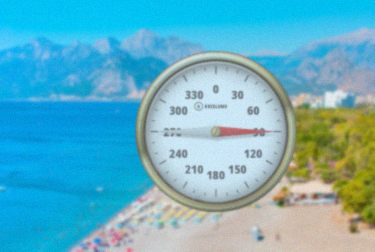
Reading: 90 °
